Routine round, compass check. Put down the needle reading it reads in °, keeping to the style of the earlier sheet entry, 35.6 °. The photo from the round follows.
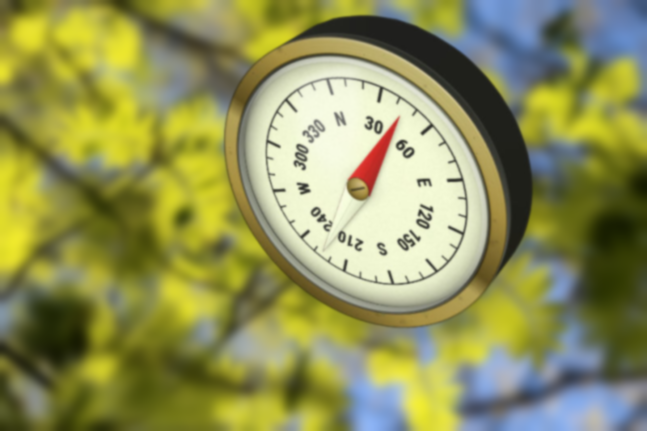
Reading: 45 °
